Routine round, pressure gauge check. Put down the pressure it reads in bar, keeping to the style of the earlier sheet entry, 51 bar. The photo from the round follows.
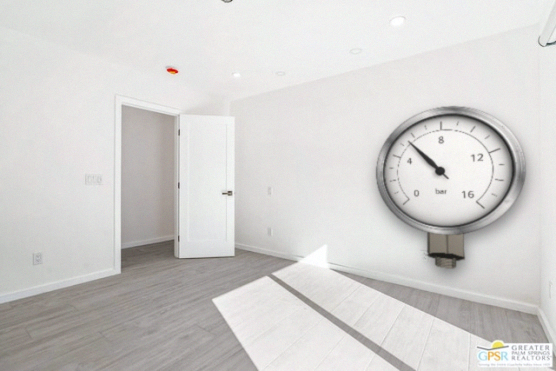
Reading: 5.5 bar
